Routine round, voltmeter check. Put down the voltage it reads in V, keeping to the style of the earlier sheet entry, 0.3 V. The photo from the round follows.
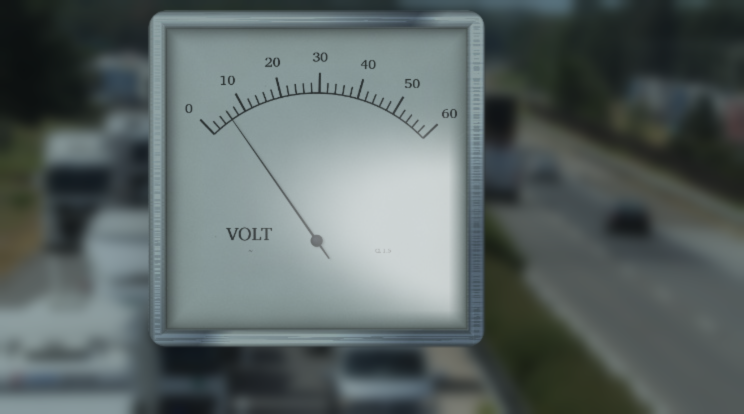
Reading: 6 V
